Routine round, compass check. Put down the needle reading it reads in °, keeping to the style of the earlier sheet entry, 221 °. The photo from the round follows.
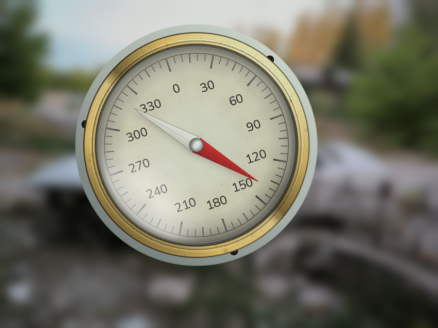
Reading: 140 °
